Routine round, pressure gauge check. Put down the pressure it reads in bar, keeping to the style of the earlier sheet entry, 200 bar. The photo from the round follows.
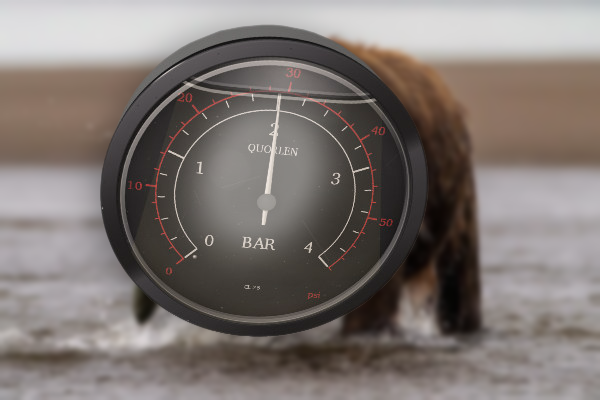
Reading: 2 bar
